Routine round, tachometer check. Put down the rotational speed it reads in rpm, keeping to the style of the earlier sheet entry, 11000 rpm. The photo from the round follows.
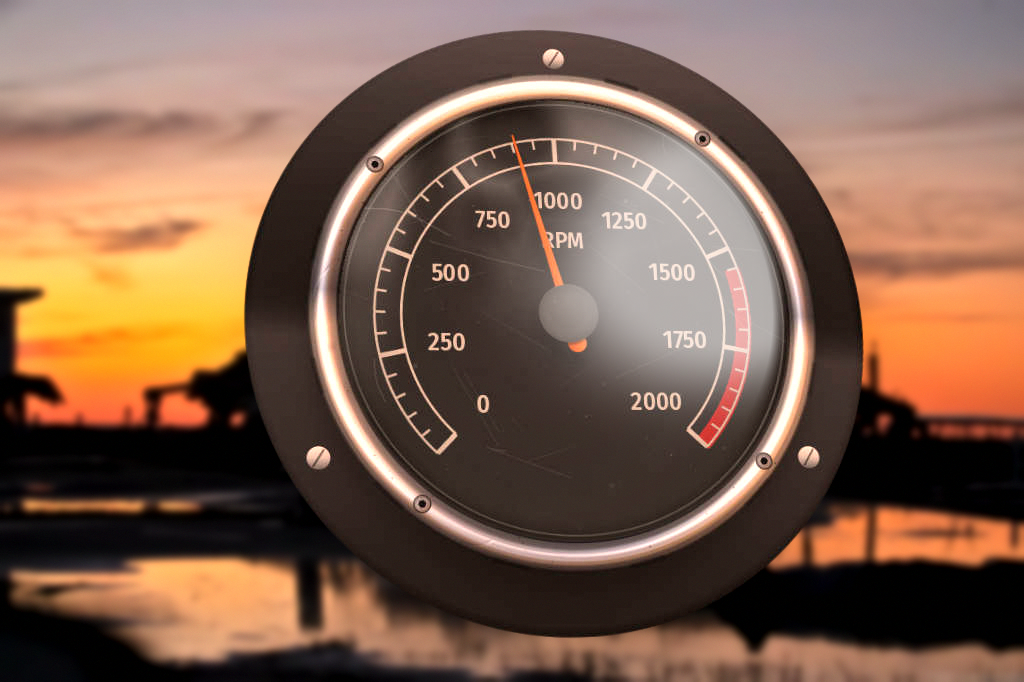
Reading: 900 rpm
